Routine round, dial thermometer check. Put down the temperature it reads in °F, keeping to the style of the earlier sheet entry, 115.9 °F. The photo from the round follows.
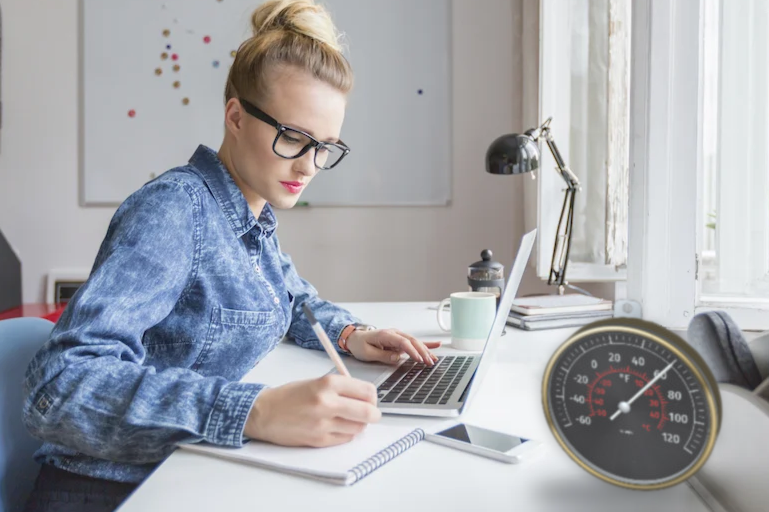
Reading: 60 °F
